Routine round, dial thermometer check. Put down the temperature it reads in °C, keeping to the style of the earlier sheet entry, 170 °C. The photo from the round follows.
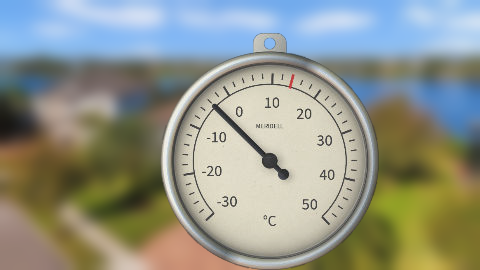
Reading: -4 °C
